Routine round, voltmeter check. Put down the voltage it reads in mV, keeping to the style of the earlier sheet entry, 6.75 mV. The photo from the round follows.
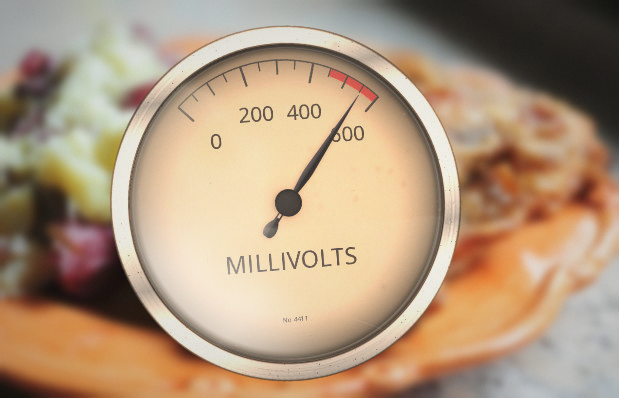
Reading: 550 mV
